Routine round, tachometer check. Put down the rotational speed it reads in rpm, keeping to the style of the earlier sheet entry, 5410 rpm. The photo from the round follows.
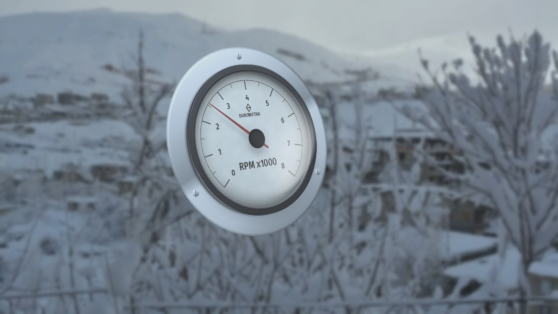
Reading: 2500 rpm
